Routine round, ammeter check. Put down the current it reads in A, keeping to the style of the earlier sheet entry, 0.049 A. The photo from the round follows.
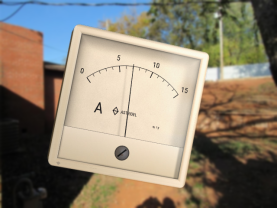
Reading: 7 A
